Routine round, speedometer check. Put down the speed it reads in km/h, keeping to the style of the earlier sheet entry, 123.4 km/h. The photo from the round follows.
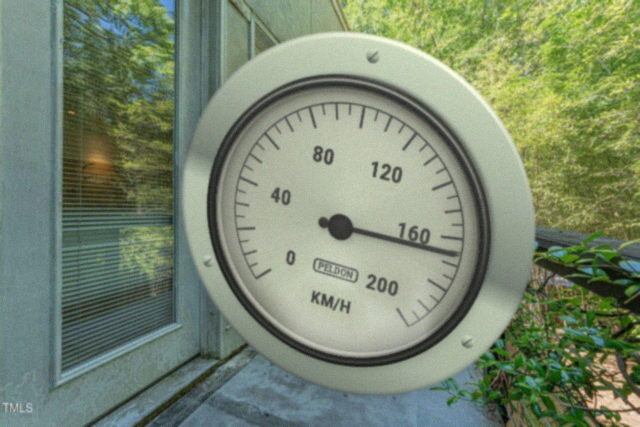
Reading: 165 km/h
